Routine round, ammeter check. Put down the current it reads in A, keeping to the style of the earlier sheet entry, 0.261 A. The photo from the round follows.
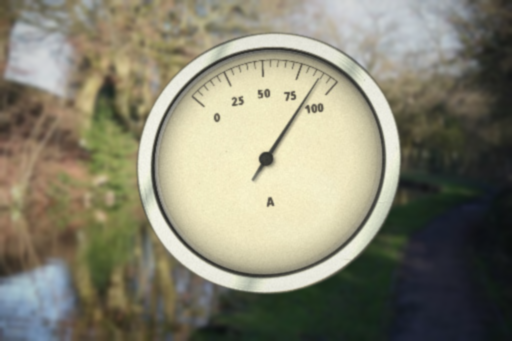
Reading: 90 A
